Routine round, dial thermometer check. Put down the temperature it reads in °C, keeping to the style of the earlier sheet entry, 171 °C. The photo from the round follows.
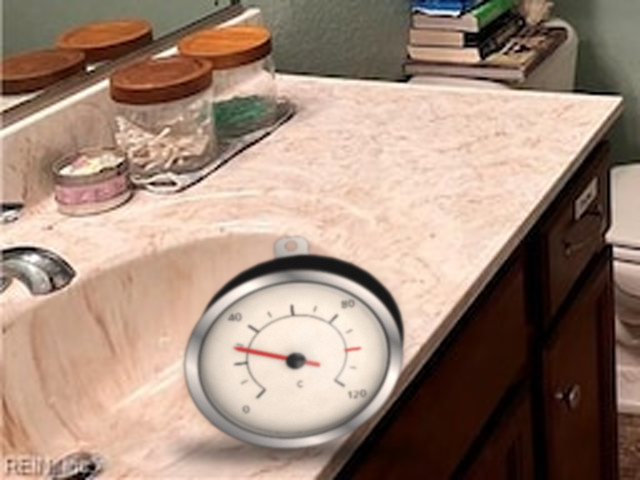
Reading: 30 °C
